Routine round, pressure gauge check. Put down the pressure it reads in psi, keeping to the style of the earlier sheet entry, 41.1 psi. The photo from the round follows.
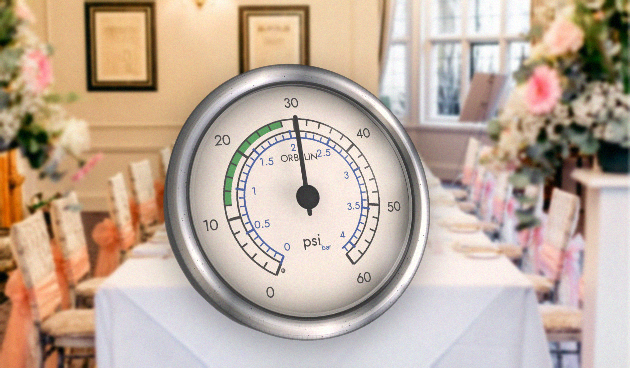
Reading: 30 psi
